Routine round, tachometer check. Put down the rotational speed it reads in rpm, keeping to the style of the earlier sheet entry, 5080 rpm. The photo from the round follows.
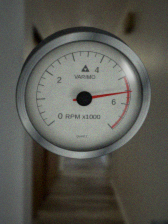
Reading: 5500 rpm
